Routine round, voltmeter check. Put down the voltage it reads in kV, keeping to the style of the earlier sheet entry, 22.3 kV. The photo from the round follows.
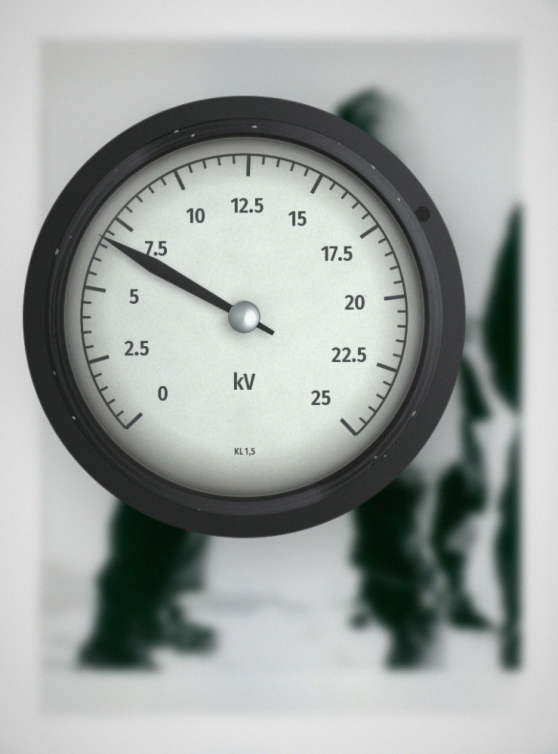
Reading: 6.75 kV
